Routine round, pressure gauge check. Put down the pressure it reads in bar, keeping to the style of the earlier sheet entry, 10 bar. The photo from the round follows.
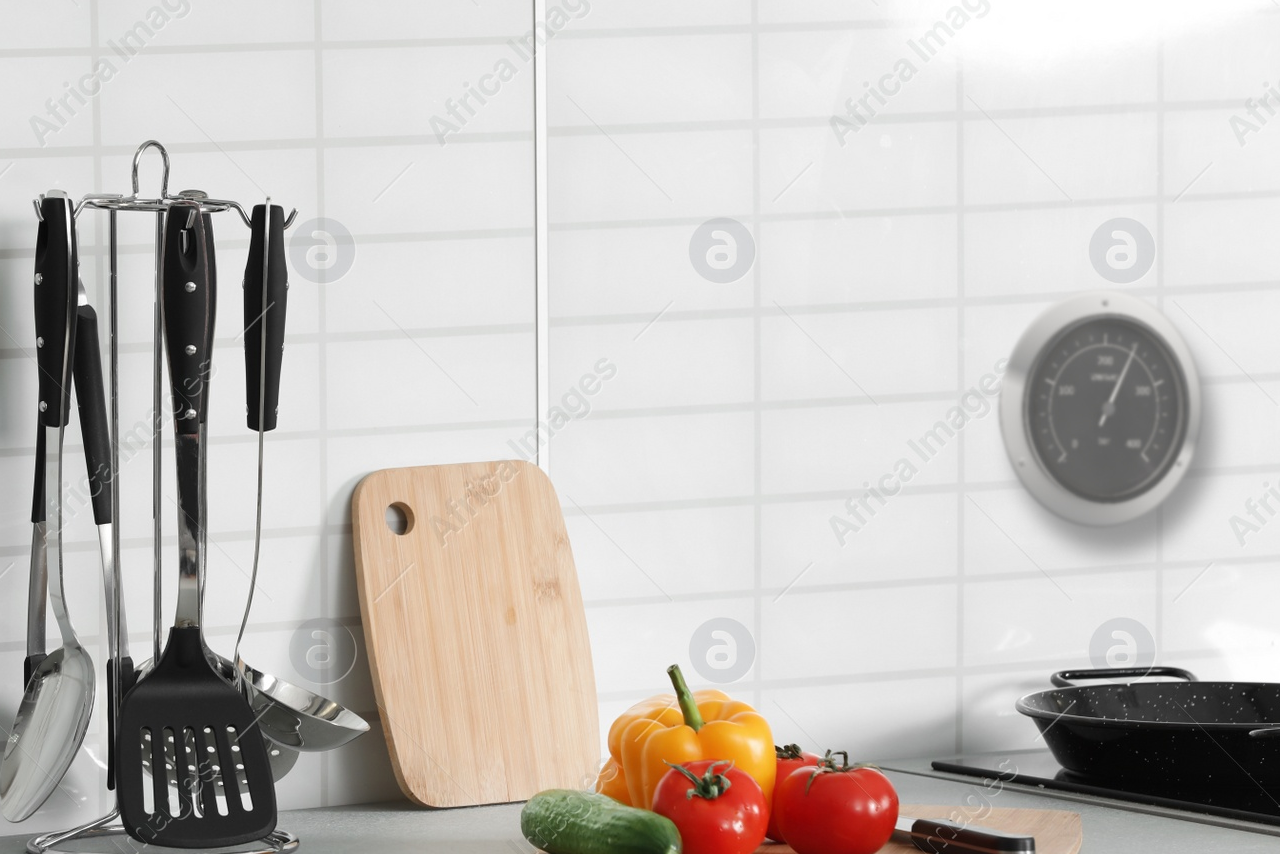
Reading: 240 bar
